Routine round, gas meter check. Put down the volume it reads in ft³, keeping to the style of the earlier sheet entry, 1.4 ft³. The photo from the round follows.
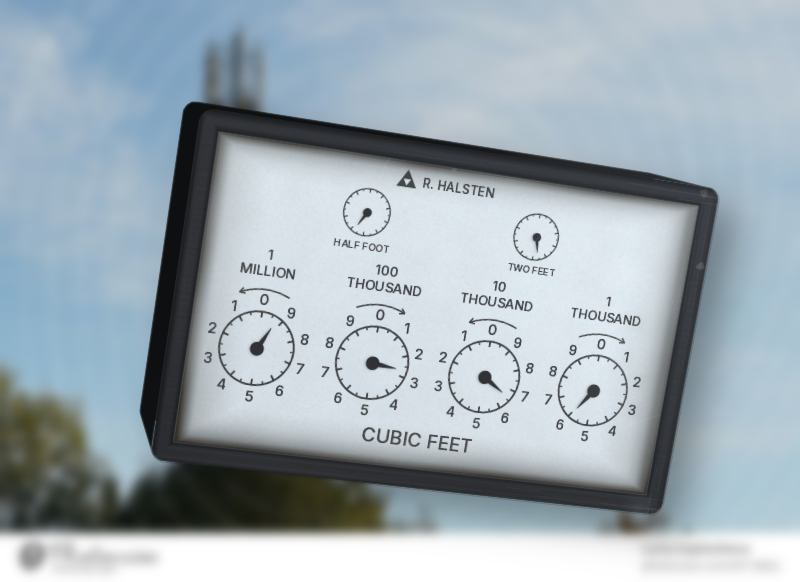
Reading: 926600 ft³
